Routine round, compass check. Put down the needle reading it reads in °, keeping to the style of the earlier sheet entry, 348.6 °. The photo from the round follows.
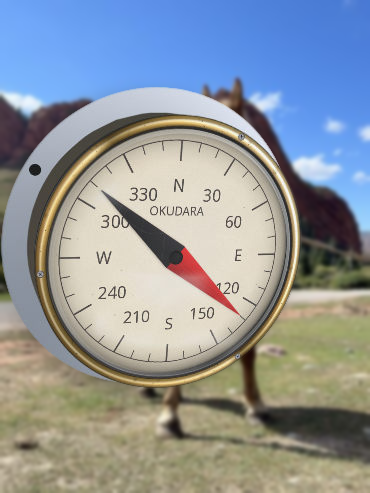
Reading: 130 °
